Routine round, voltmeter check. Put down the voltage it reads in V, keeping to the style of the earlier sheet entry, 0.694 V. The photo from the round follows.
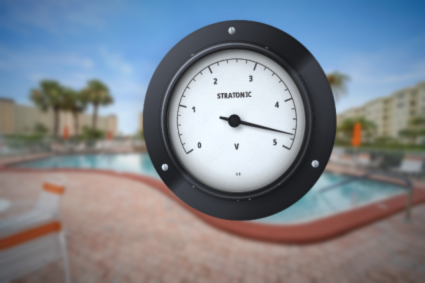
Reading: 4.7 V
